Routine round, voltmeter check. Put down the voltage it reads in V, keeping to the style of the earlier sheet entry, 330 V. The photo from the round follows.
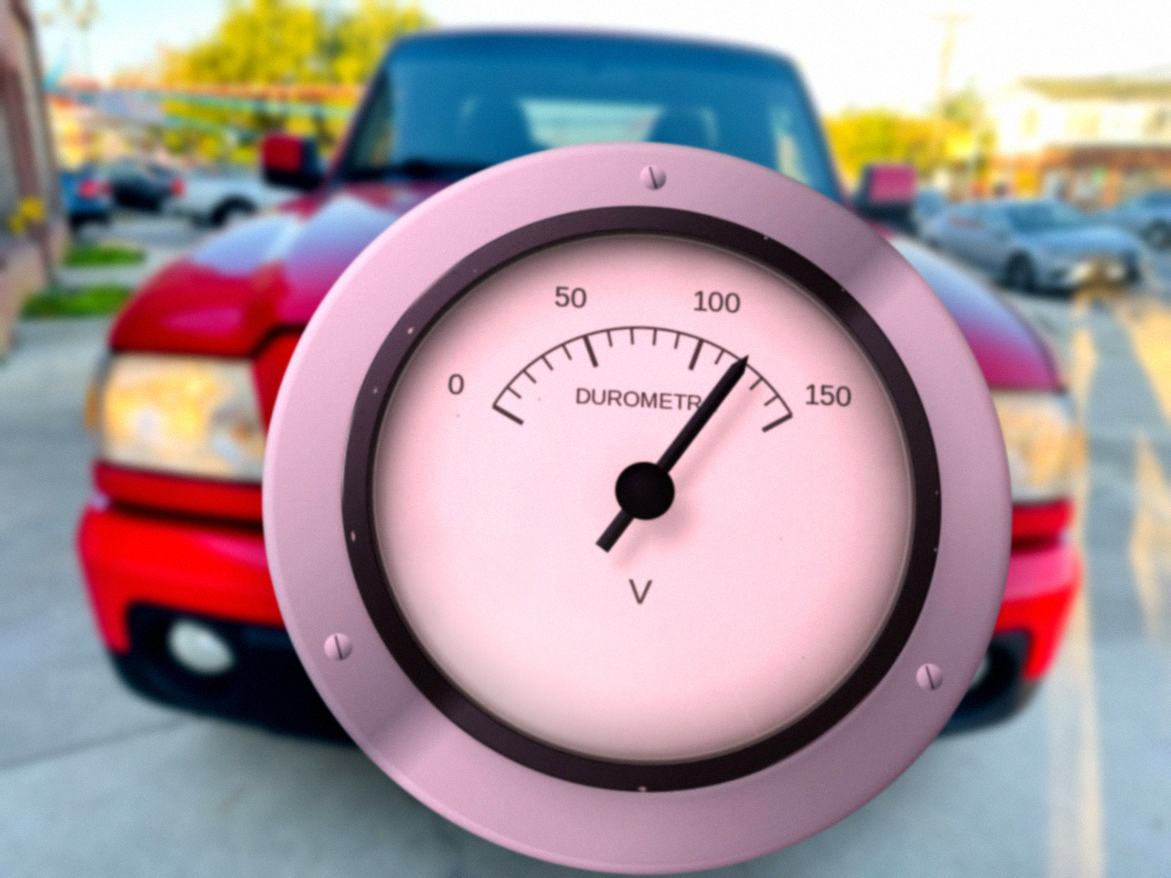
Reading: 120 V
